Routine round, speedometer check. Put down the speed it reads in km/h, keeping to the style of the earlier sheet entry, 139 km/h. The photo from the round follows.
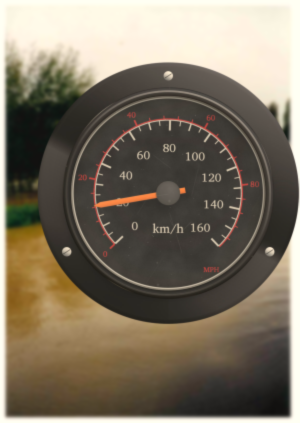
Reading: 20 km/h
